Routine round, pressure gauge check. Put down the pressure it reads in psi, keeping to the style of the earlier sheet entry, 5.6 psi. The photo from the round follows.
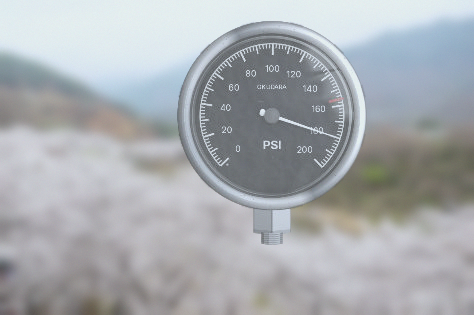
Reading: 180 psi
